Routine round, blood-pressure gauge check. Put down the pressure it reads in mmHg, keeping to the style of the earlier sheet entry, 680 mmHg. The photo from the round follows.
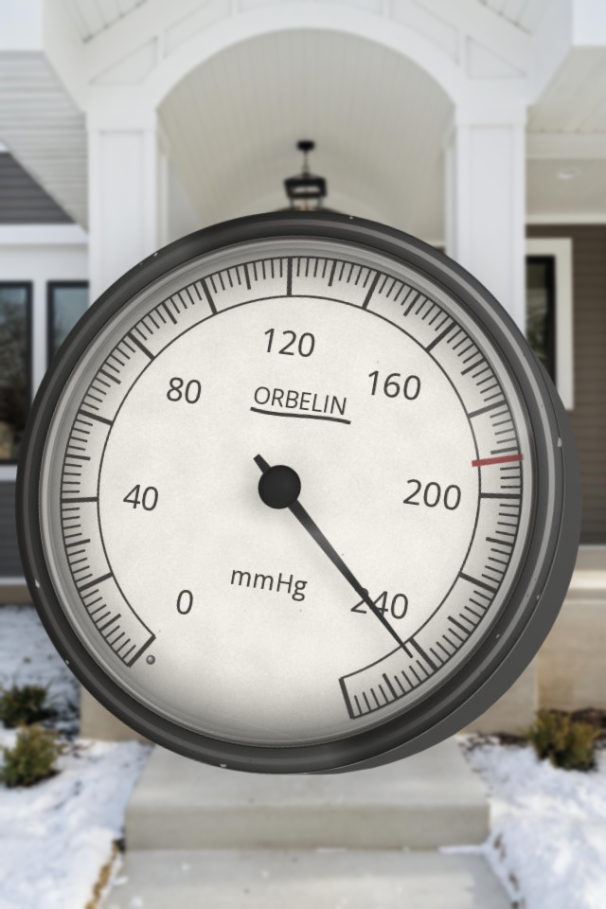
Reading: 242 mmHg
